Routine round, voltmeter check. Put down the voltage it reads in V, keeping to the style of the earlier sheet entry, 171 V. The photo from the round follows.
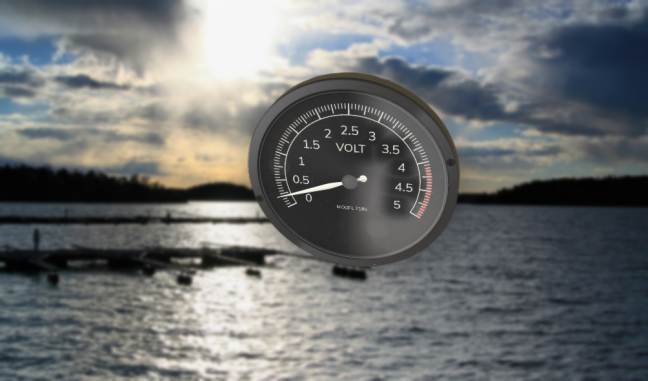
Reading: 0.25 V
